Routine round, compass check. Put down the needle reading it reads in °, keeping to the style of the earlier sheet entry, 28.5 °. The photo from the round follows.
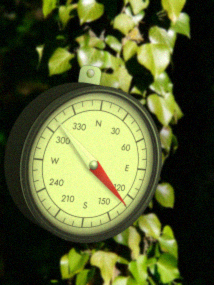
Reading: 130 °
